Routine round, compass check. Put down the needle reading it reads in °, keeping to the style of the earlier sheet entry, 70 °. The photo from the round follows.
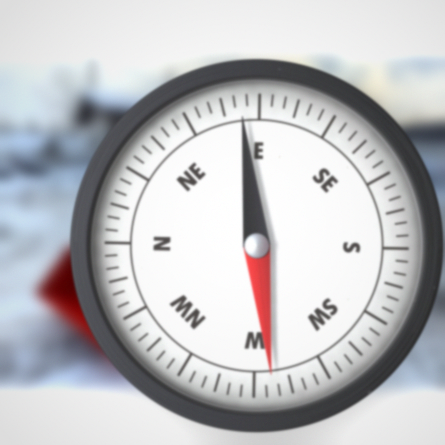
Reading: 262.5 °
